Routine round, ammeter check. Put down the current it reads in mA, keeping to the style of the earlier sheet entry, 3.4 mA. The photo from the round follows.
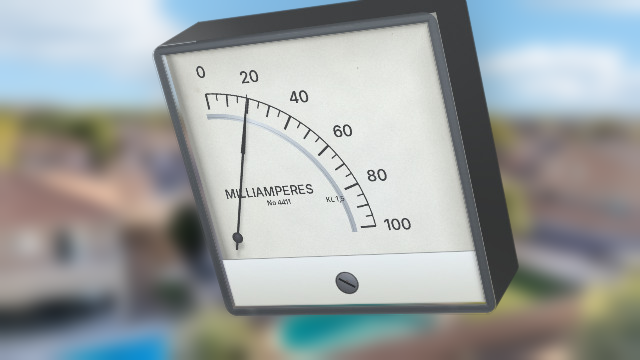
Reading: 20 mA
